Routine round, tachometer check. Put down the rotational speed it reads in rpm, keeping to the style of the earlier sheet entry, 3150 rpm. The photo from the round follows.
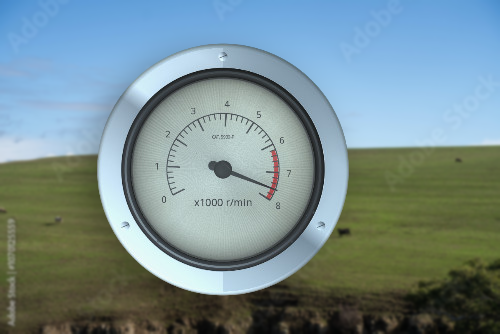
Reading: 7600 rpm
